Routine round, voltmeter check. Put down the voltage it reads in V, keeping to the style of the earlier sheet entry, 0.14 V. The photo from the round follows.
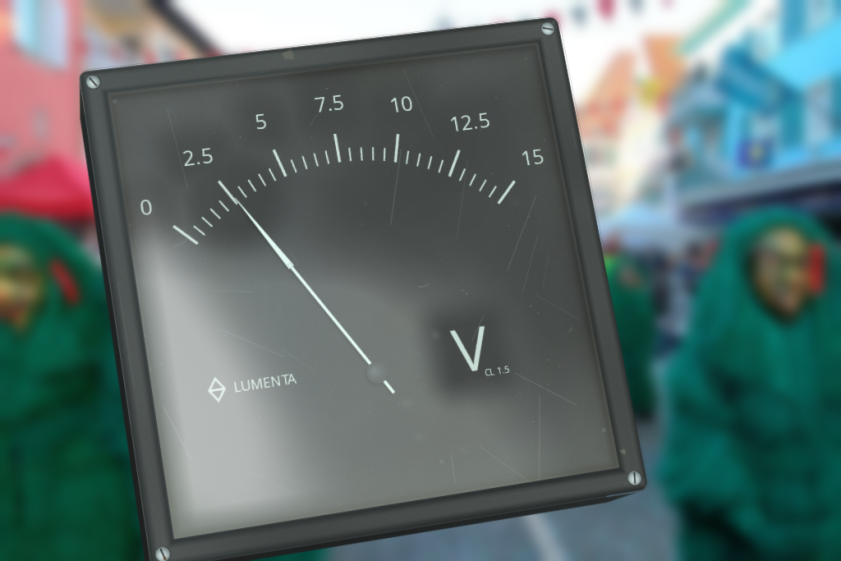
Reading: 2.5 V
